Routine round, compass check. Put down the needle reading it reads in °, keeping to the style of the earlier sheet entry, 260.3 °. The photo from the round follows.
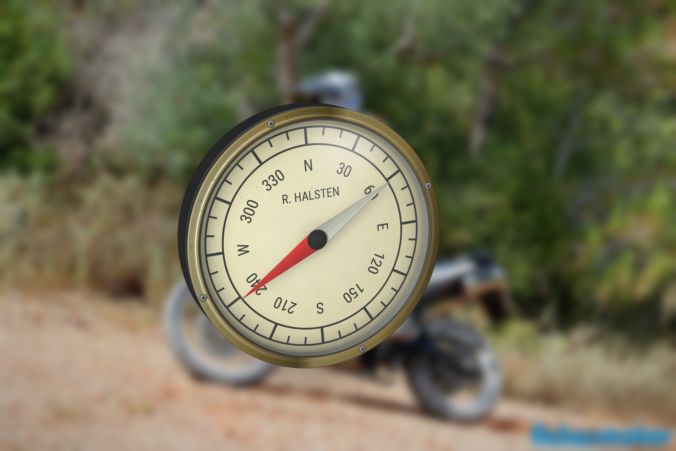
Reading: 240 °
